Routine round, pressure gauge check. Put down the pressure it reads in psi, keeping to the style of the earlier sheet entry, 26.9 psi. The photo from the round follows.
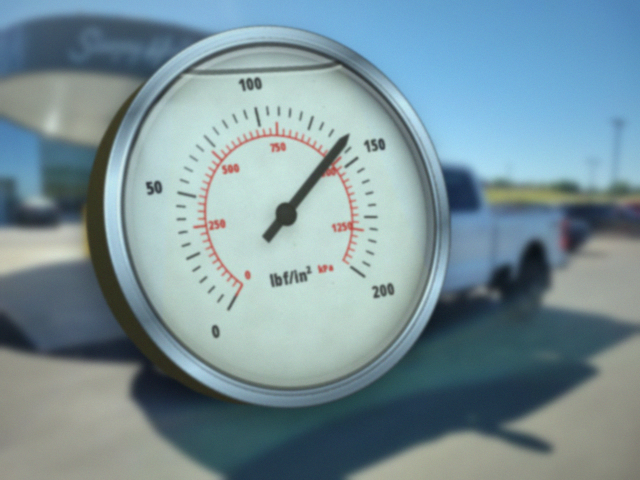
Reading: 140 psi
